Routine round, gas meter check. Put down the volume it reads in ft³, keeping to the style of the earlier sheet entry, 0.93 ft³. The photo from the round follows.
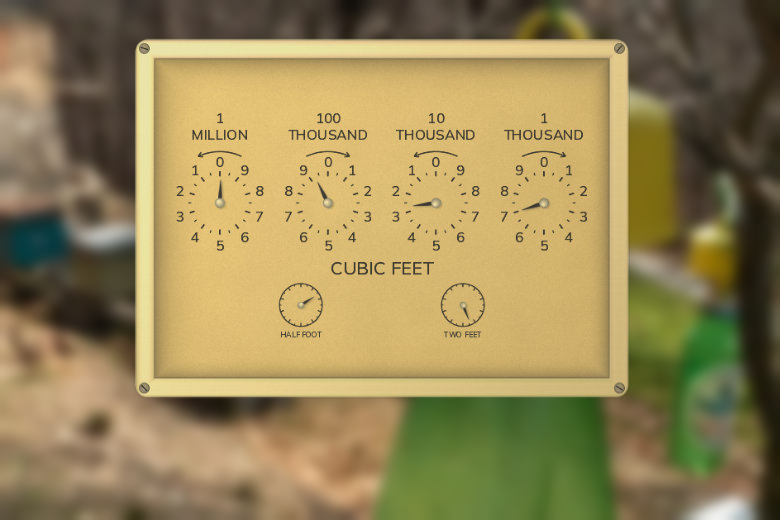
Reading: 992700 ft³
